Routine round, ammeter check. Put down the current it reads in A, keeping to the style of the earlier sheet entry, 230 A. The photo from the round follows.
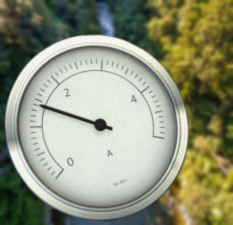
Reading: 1.4 A
